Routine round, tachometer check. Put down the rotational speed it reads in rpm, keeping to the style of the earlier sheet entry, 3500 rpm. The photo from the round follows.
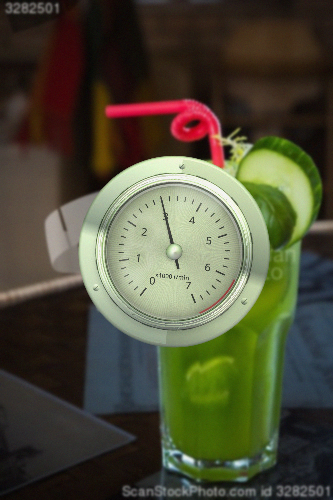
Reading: 3000 rpm
